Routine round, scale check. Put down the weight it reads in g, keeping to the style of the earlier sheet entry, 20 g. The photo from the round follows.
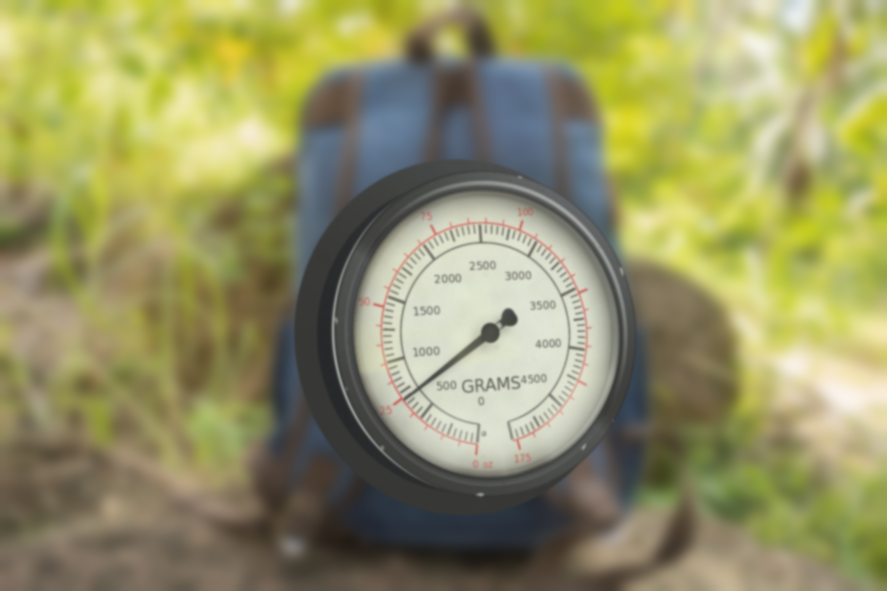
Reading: 700 g
